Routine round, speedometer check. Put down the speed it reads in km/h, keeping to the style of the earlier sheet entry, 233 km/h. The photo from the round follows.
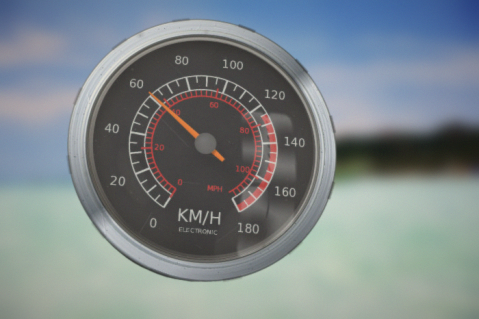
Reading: 60 km/h
